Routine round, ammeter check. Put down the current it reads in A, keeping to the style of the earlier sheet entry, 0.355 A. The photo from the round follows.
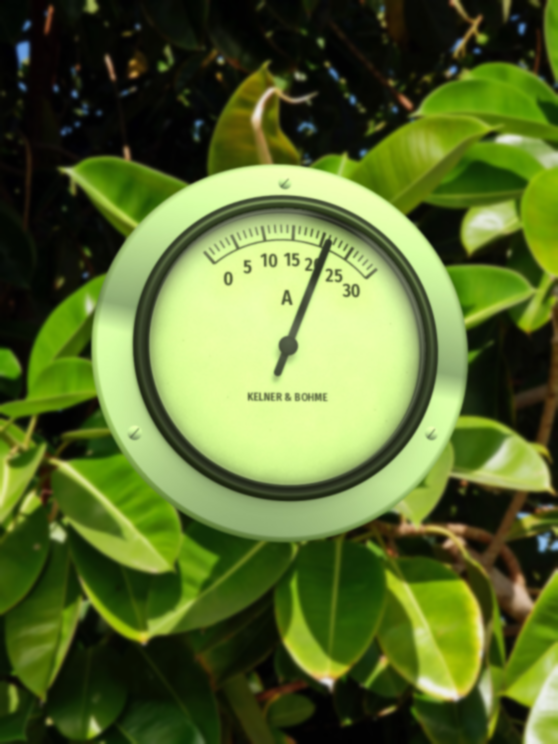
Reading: 21 A
